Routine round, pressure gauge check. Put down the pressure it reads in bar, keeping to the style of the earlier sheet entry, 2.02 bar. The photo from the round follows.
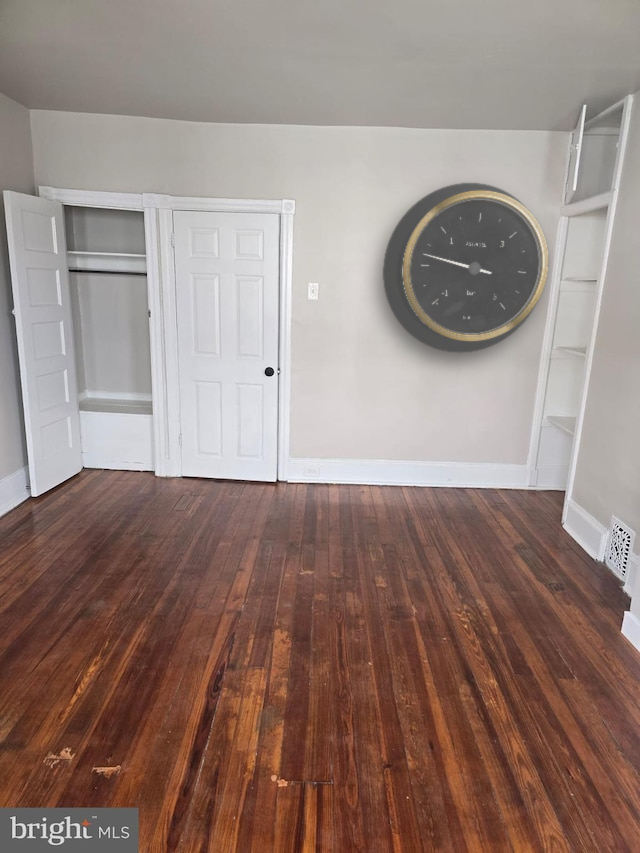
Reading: 0.25 bar
